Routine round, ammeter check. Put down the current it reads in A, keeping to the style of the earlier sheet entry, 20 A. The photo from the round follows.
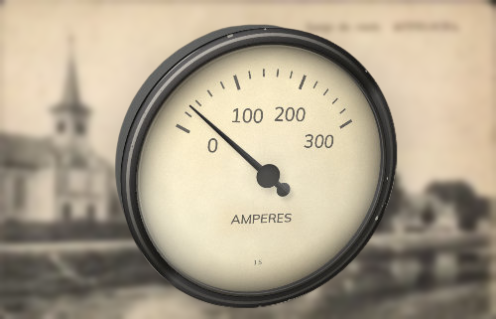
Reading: 30 A
